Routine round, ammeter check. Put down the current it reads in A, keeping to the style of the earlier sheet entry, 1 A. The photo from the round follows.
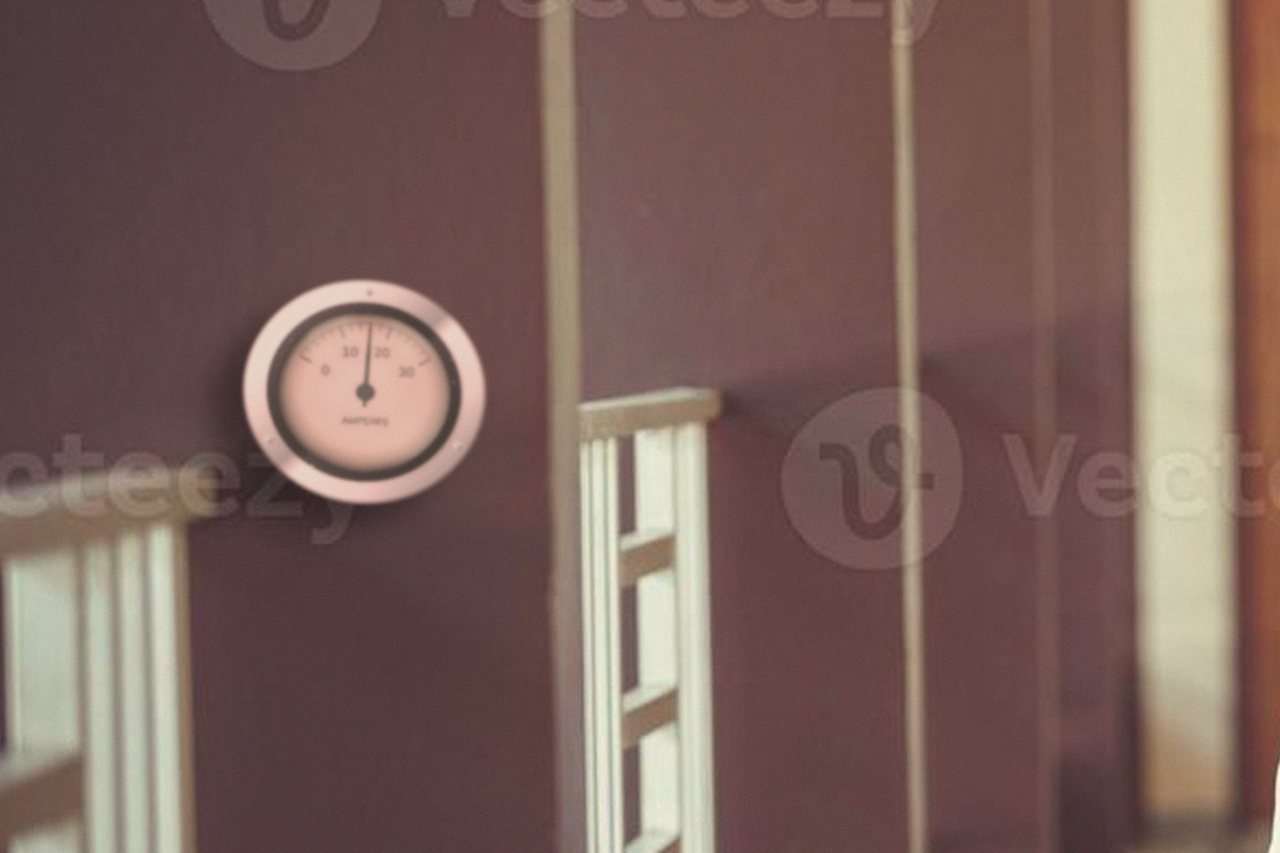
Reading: 16 A
